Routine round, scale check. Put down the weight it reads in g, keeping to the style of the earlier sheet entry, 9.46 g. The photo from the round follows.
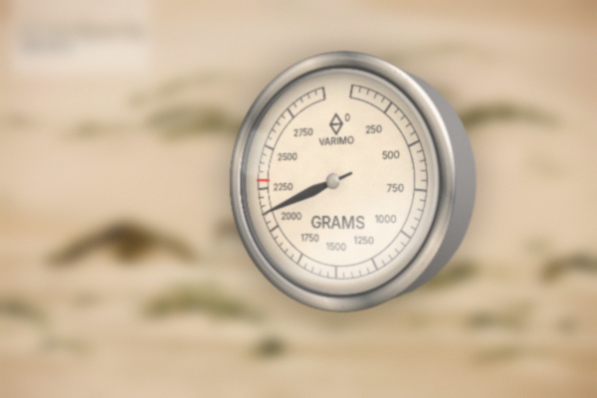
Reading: 2100 g
